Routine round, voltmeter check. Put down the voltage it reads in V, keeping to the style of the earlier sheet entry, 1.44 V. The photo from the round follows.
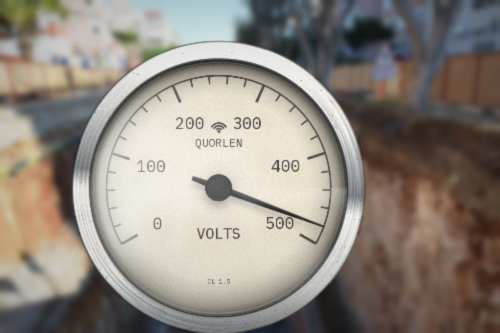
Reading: 480 V
